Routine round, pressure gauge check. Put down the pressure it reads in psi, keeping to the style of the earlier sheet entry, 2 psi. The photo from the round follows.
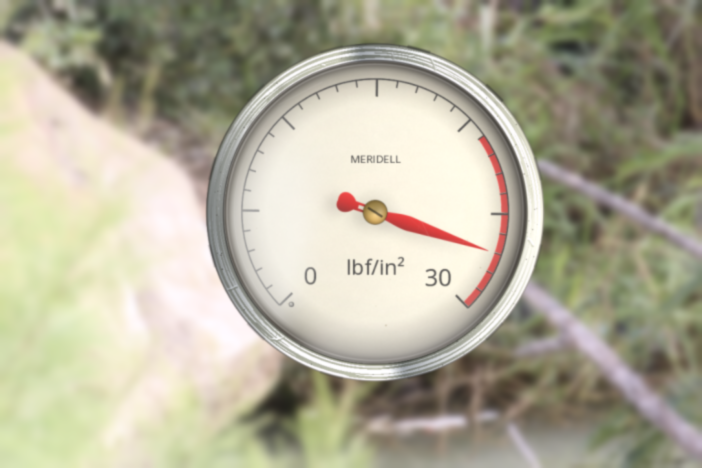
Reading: 27 psi
